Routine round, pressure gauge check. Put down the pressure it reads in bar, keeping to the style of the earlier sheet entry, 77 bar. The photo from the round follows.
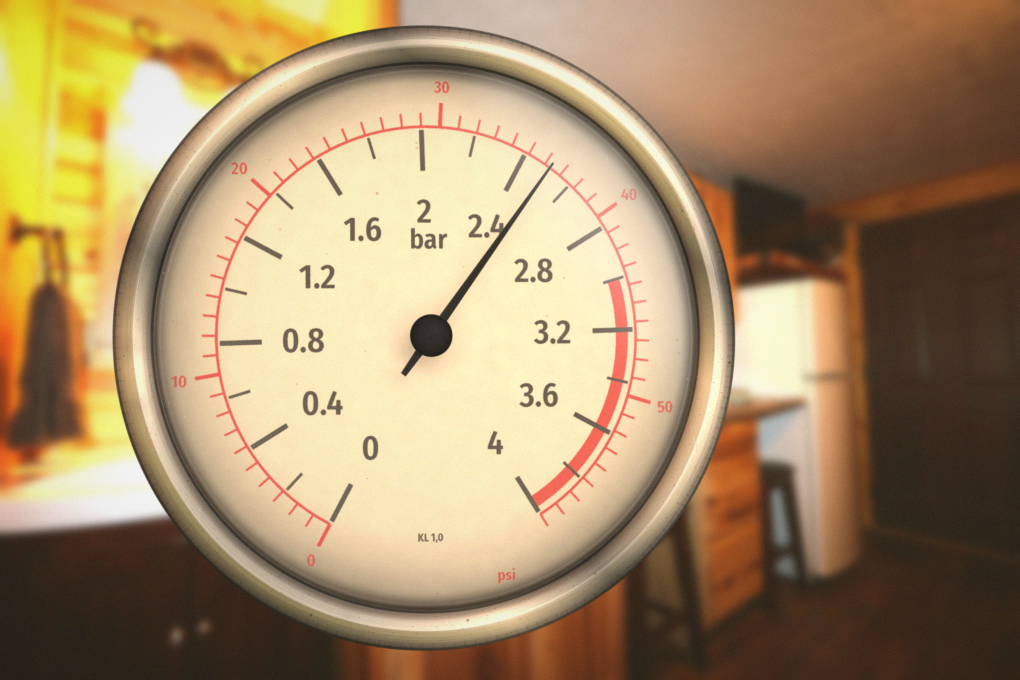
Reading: 2.5 bar
